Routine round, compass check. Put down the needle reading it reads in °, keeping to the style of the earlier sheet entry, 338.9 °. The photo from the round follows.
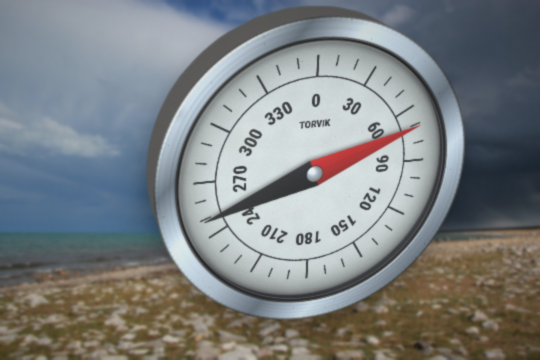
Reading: 70 °
